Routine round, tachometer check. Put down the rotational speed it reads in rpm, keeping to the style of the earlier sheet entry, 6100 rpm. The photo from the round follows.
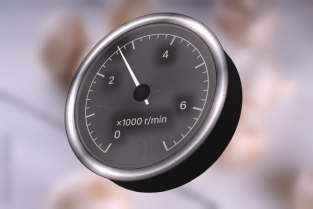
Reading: 2700 rpm
